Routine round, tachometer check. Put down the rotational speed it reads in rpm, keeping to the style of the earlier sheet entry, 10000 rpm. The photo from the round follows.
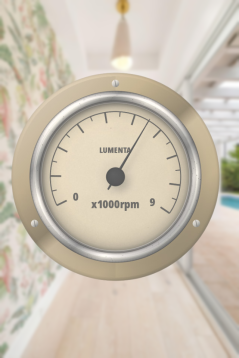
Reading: 5500 rpm
